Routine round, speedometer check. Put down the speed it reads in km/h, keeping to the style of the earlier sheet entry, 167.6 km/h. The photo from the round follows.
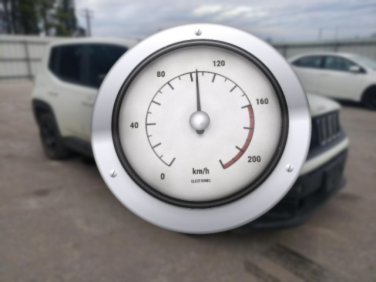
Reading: 105 km/h
